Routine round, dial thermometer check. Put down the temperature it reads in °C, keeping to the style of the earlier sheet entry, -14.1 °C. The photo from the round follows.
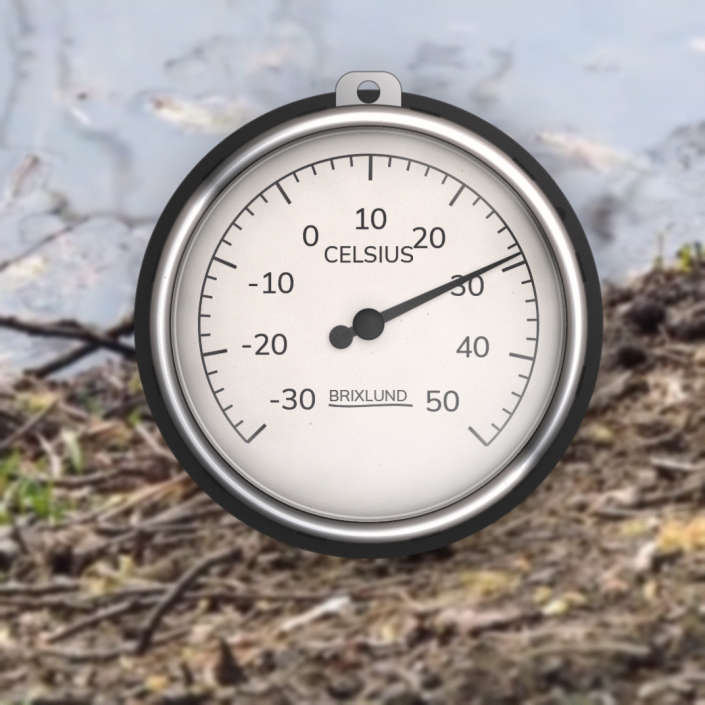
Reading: 29 °C
